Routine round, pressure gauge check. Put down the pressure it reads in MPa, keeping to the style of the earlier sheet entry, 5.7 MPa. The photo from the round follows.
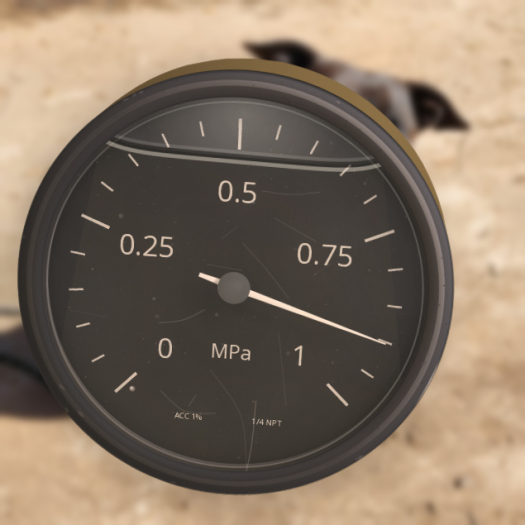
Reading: 0.9 MPa
